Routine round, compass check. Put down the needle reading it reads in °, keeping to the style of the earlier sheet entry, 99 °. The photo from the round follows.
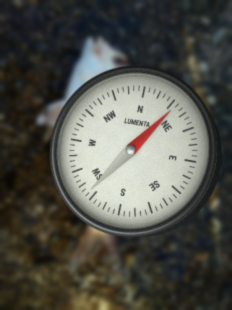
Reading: 35 °
